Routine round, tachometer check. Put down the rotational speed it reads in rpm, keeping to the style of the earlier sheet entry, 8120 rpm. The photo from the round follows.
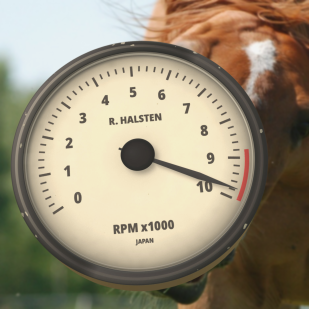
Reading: 9800 rpm
